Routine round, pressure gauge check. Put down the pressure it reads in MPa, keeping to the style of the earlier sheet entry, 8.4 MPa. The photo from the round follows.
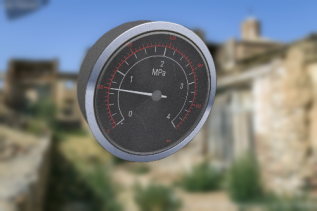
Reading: 0.7 MPa
